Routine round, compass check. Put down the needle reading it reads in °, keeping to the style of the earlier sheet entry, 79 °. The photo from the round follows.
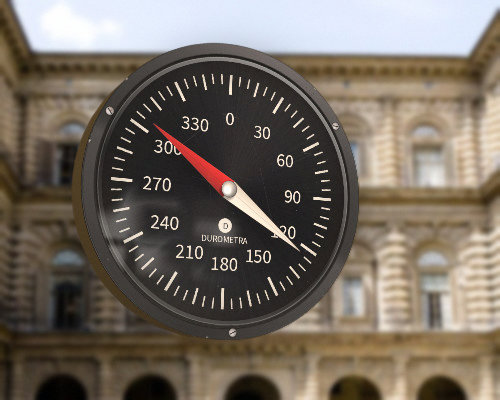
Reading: 305 °
